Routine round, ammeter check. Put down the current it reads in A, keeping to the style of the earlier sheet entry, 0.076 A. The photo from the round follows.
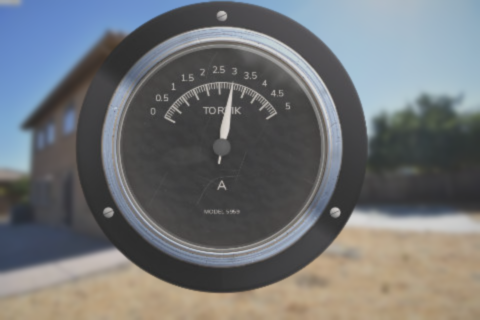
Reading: 3 A
